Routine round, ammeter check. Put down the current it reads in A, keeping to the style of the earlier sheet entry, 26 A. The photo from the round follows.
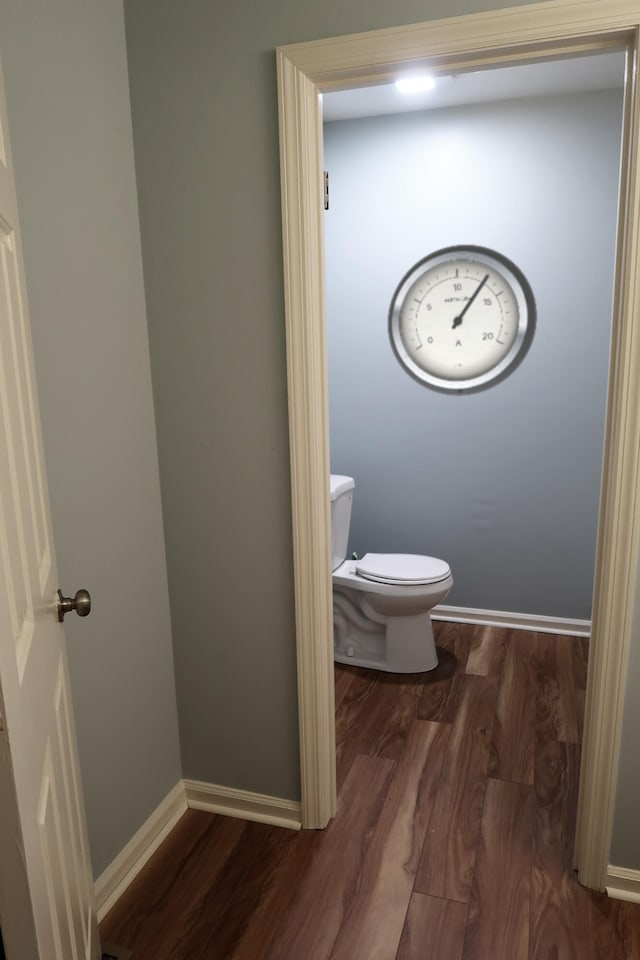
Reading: 13 A
